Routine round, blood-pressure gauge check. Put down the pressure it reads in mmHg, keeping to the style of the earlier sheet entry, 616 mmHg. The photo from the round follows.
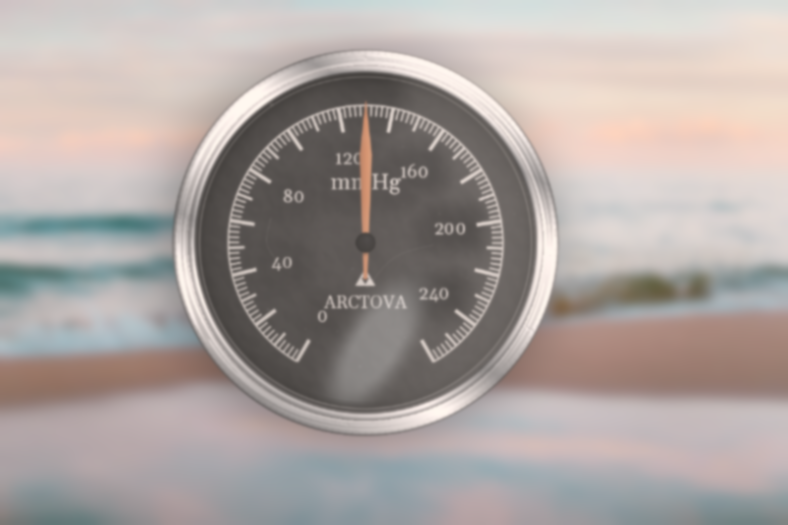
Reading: 130 mmHg
